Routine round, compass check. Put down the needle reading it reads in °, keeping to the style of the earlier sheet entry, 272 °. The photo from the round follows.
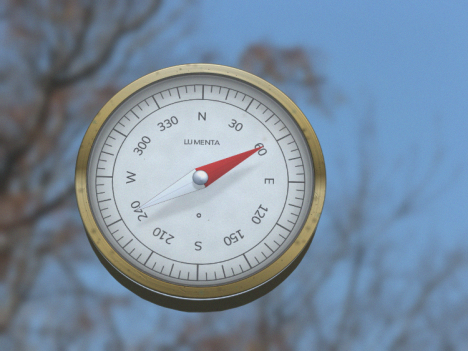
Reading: 60 °
